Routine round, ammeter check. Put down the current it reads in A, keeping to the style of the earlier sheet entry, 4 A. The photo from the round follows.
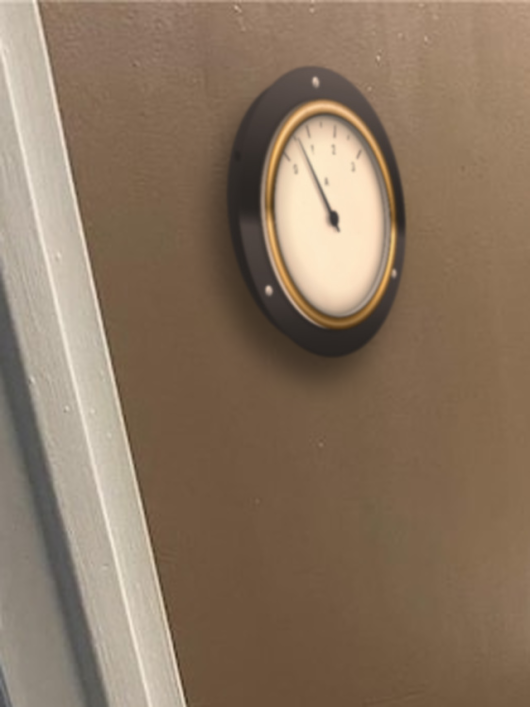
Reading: 0.5 A
